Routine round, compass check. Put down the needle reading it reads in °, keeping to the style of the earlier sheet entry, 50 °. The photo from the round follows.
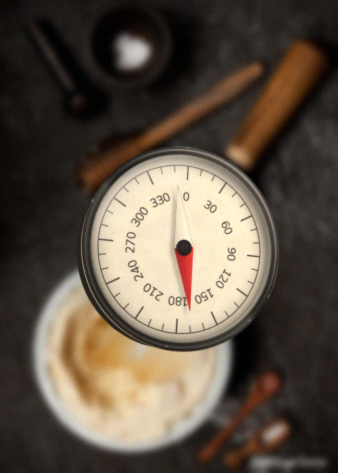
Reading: 170 °
